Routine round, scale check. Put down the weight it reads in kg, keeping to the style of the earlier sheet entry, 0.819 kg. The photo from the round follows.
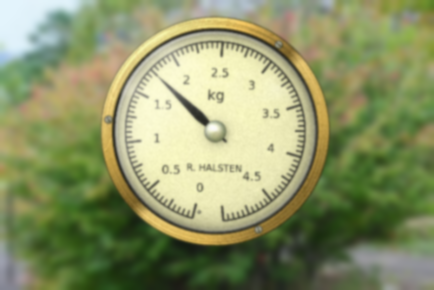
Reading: 1.75 kg
